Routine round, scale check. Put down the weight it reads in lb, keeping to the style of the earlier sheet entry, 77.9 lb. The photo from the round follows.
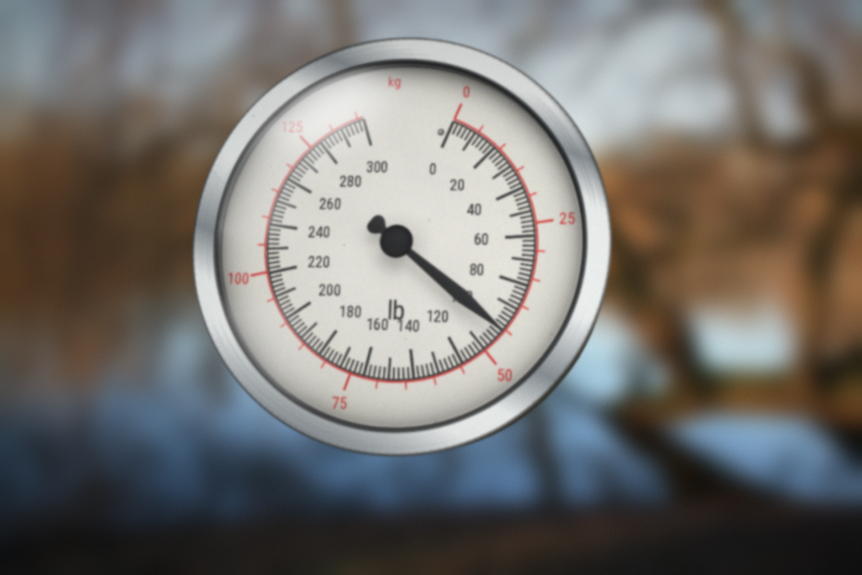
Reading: 100 lb
